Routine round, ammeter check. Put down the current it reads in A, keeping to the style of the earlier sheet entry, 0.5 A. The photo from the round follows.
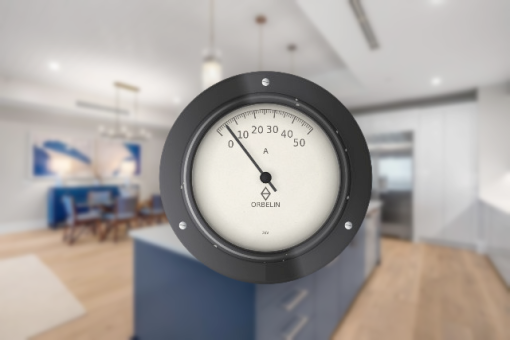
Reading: 5 A
